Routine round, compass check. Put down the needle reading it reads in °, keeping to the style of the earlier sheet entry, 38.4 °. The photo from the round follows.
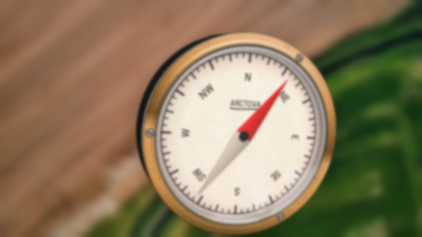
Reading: 35 °
